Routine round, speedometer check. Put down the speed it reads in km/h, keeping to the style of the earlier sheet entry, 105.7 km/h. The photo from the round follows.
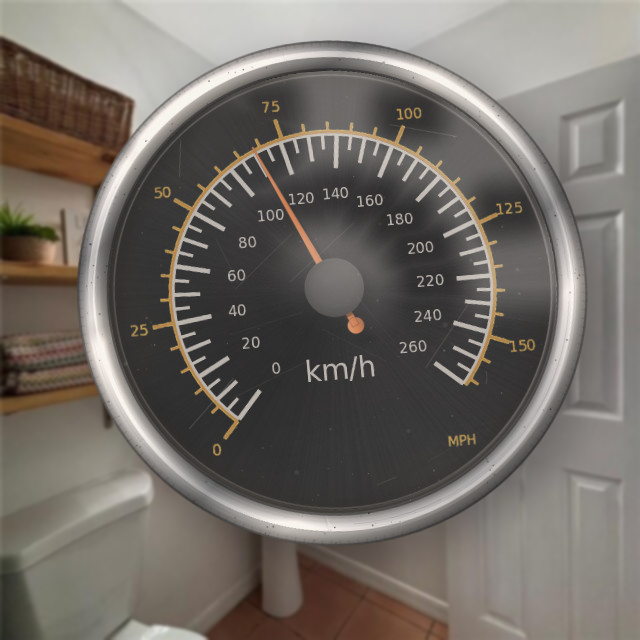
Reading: 110 km/h
